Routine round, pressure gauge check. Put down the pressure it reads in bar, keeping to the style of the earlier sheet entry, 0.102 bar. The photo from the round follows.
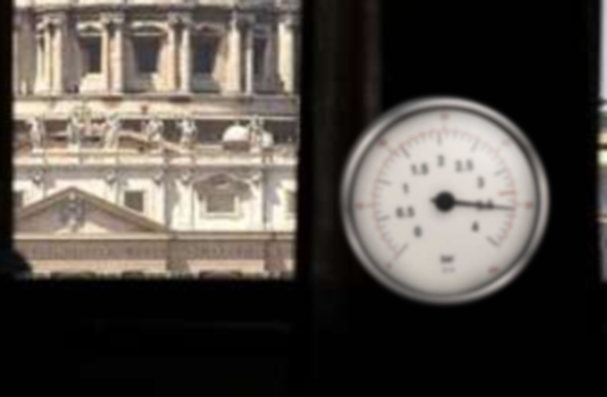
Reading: 3.5 bar
